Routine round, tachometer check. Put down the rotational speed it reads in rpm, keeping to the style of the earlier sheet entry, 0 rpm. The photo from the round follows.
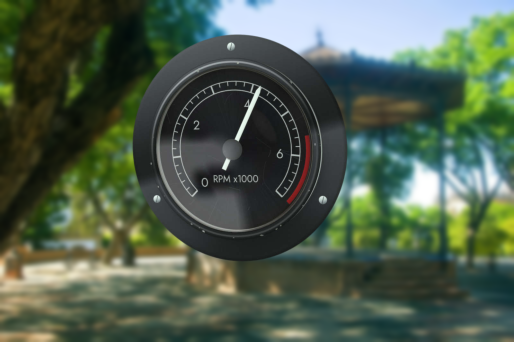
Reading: 4200 rpm
